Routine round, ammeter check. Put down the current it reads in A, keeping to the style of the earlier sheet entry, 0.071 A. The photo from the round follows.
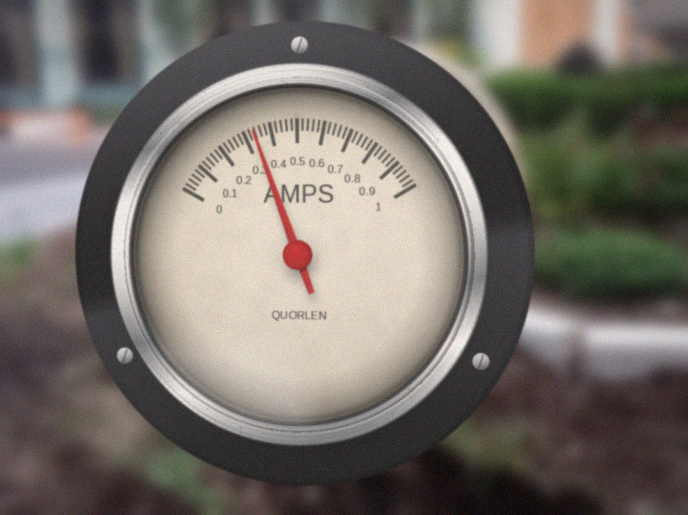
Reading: 0.34 A
